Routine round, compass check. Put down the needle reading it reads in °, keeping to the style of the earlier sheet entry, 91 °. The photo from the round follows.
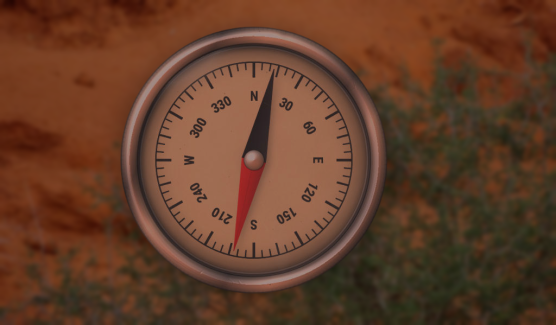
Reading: 192.5 °
